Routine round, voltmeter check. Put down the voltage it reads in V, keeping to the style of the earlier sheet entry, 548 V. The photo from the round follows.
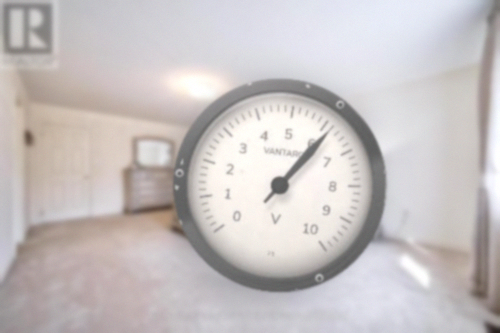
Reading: 6.2 V
